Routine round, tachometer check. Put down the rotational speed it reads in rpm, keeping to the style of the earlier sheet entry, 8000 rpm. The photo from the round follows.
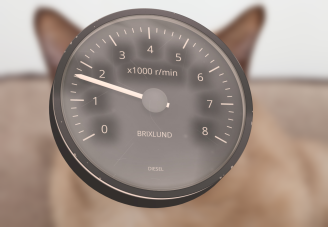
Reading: 1600 rpm
